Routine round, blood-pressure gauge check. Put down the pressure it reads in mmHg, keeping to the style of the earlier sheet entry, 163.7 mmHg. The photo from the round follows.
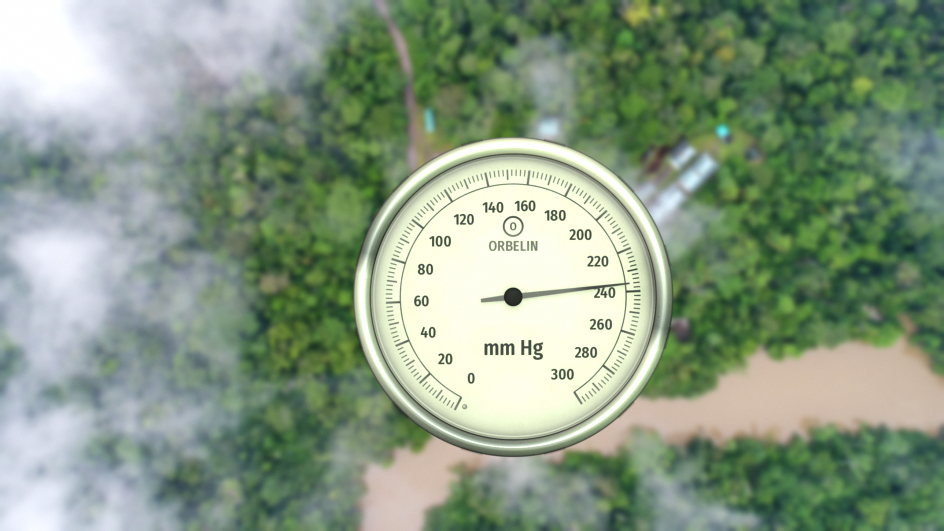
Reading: 236 mmHg
